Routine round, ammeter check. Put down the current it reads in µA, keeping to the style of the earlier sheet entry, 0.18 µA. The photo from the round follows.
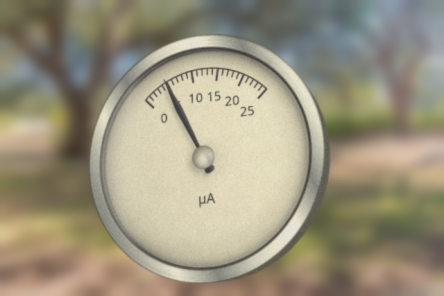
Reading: 5 µA
